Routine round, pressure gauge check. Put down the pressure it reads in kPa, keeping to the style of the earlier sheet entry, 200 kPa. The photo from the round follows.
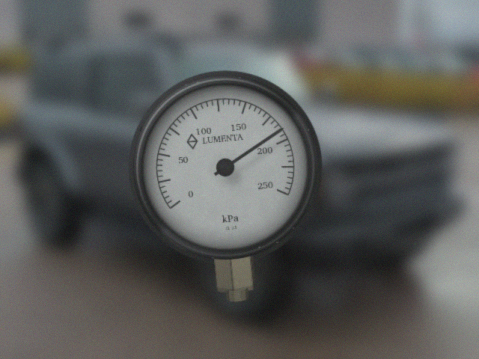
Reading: 190 kPa
